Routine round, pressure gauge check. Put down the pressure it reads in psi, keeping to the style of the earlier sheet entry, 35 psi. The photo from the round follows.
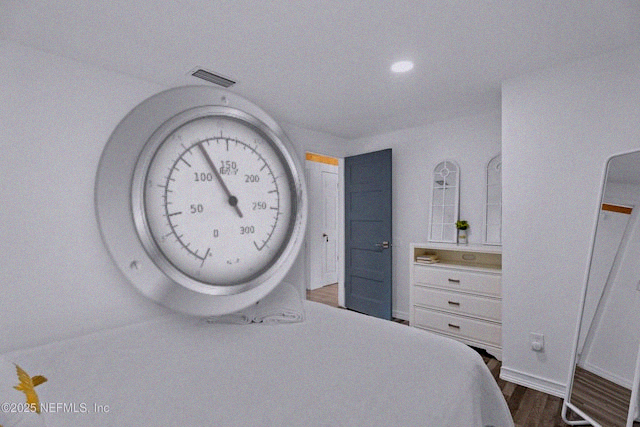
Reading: 120 psi
